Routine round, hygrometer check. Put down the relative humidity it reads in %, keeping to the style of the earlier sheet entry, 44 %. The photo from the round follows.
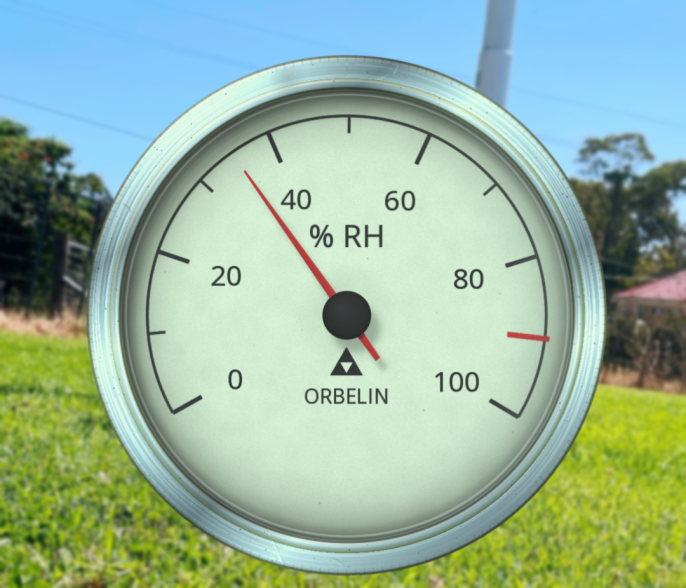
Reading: 35 %
